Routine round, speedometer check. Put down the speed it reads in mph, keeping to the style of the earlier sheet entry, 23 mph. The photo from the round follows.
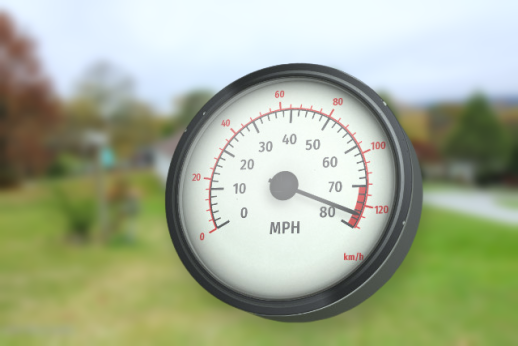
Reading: 77 mph
